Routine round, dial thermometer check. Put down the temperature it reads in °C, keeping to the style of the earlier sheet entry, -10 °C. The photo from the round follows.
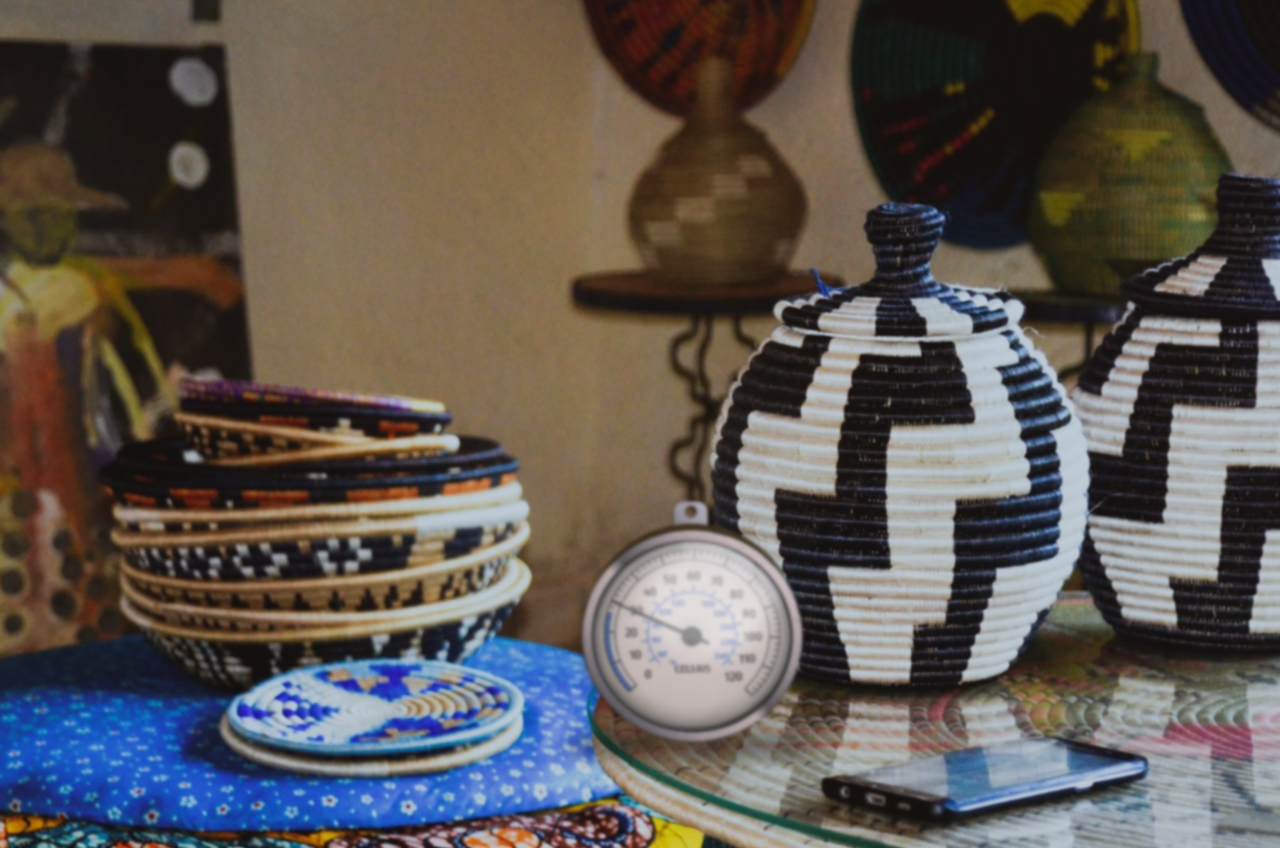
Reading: 30 °C
